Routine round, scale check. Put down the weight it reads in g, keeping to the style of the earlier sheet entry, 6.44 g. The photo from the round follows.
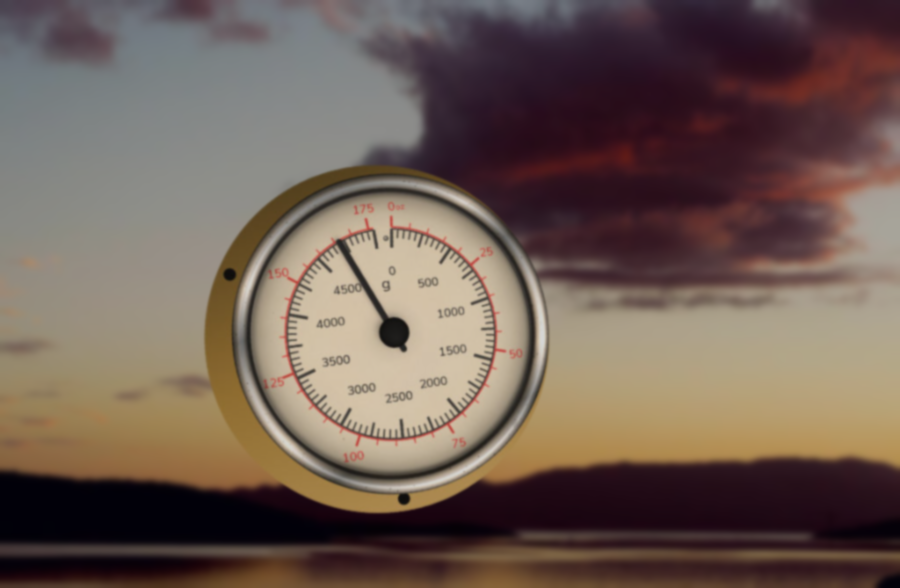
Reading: 4700 g
